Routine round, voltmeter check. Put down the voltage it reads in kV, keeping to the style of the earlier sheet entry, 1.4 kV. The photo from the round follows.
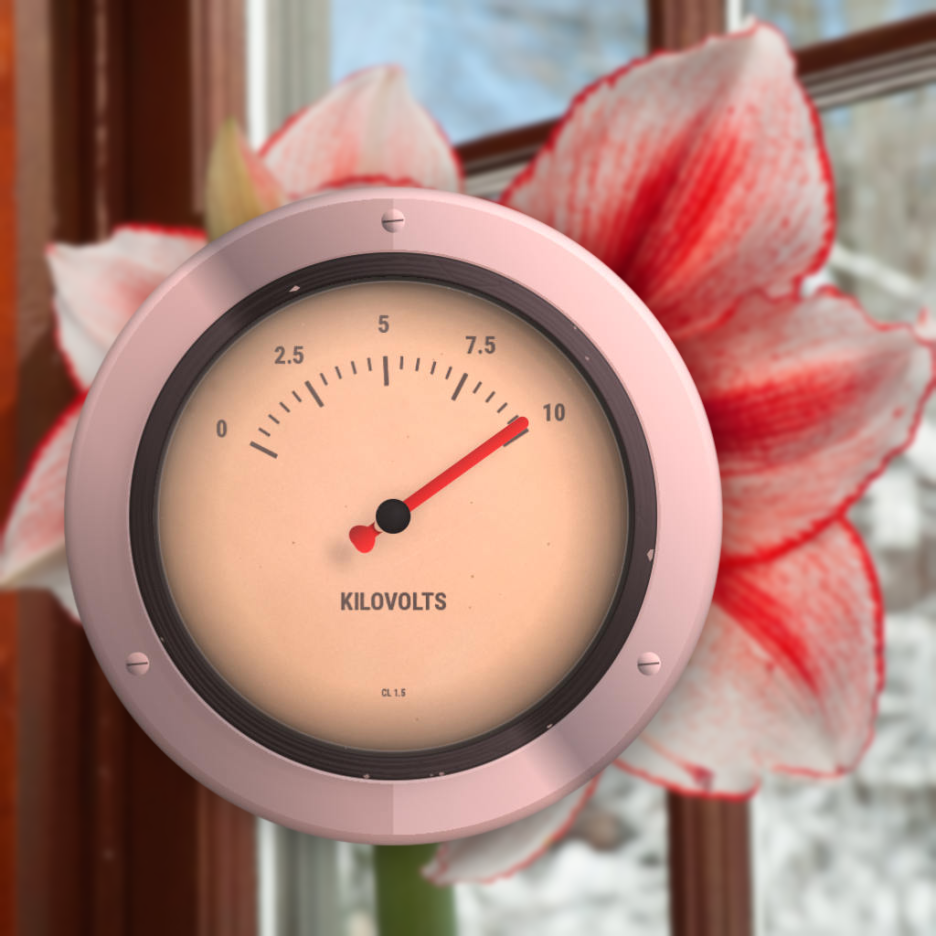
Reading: 9.75 kV
